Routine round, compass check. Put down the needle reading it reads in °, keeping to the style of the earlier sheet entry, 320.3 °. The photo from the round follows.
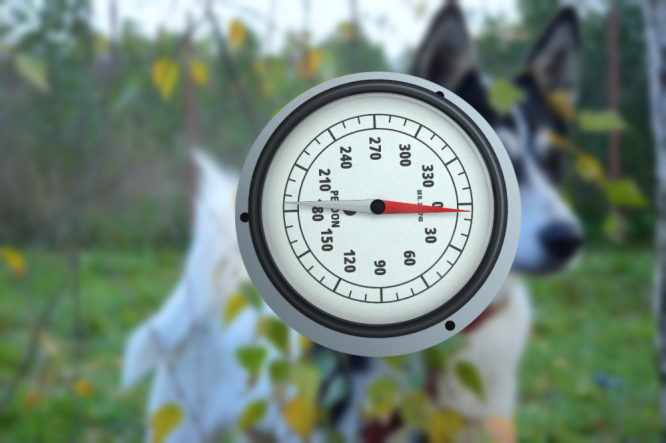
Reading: 5 °
